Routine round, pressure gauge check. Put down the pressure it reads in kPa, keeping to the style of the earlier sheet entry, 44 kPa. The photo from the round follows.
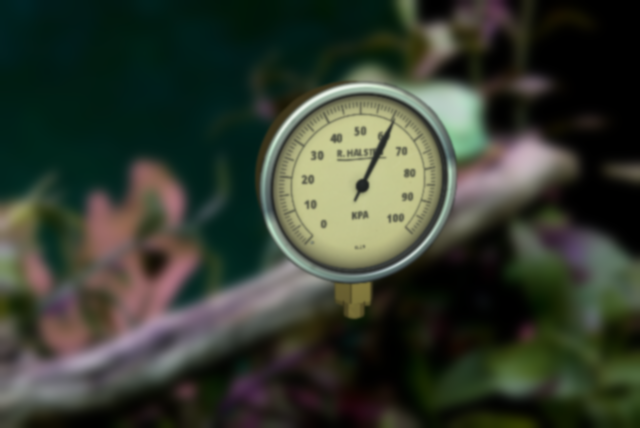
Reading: 60 kPa
